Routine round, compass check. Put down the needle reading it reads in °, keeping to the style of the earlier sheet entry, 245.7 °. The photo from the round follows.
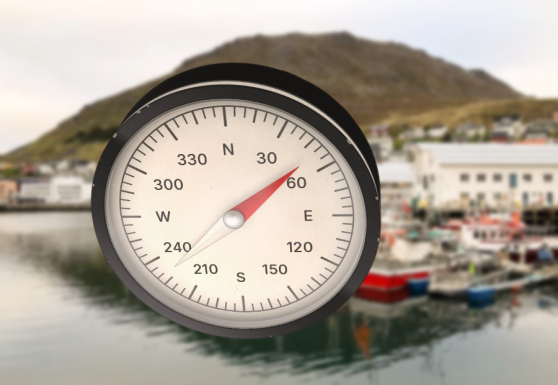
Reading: 50 °
